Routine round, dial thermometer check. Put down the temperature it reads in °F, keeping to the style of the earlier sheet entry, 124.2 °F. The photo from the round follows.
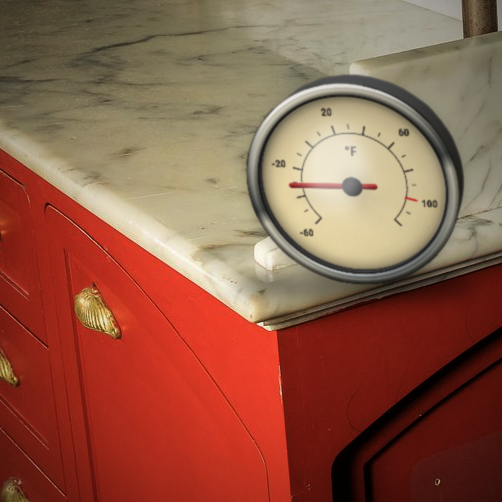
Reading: -30 °F
